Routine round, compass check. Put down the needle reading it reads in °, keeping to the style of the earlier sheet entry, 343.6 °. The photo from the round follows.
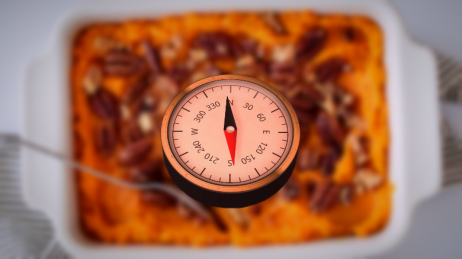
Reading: 175 °
